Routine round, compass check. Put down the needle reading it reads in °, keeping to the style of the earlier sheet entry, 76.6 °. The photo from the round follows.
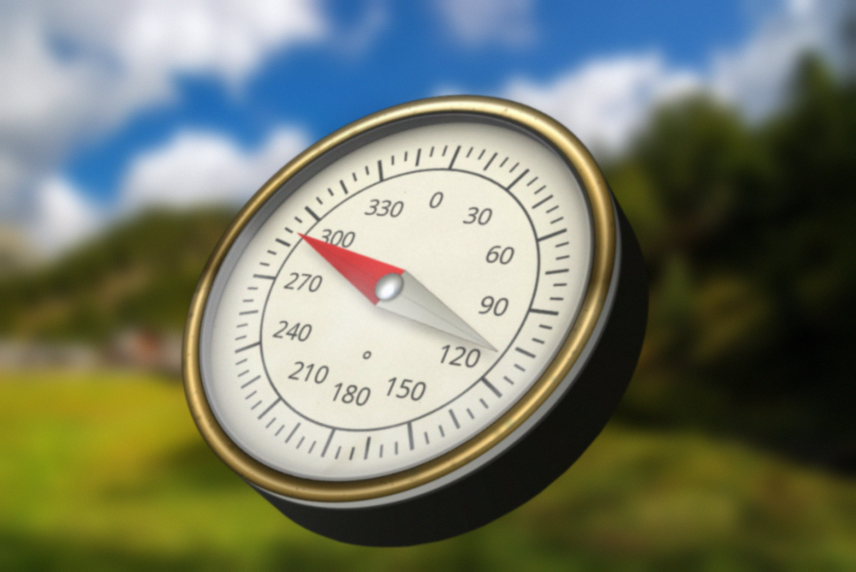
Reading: 290 °
